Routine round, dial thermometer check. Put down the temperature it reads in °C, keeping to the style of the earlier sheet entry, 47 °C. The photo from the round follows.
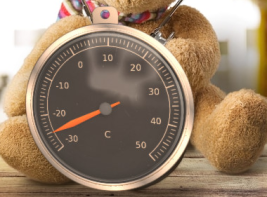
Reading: -25 °C
